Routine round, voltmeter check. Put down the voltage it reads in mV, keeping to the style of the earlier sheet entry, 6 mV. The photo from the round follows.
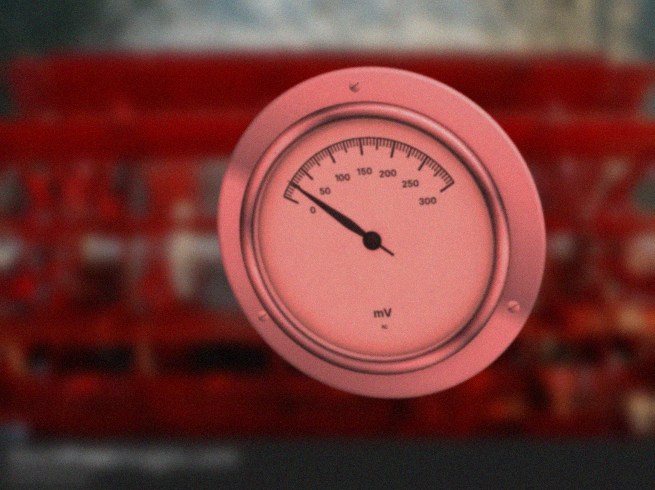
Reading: 25 mV
